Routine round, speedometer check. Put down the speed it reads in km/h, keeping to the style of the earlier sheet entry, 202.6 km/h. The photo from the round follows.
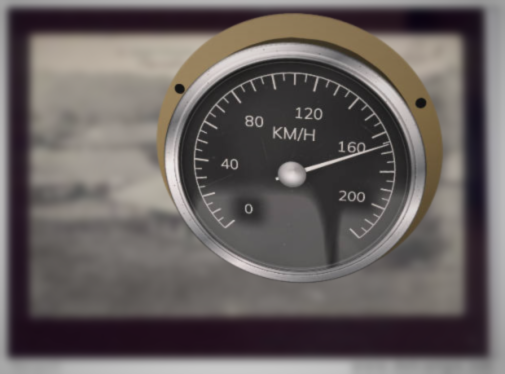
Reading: 165 km/h
